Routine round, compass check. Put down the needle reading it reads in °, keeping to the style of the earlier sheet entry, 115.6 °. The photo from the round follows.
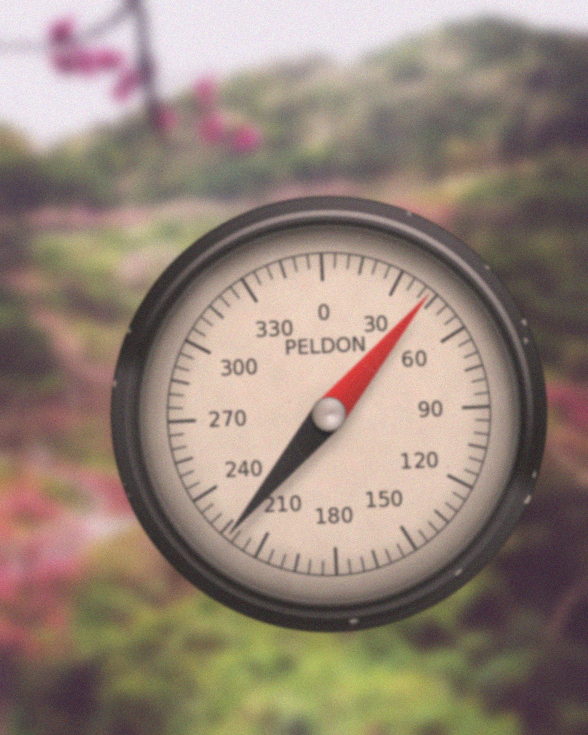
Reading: 42.5 °
